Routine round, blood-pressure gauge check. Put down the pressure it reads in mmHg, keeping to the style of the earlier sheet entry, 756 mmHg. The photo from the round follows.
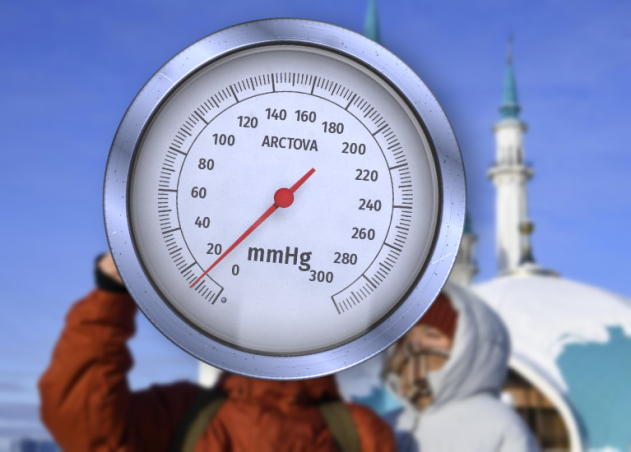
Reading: 12 mmHg
